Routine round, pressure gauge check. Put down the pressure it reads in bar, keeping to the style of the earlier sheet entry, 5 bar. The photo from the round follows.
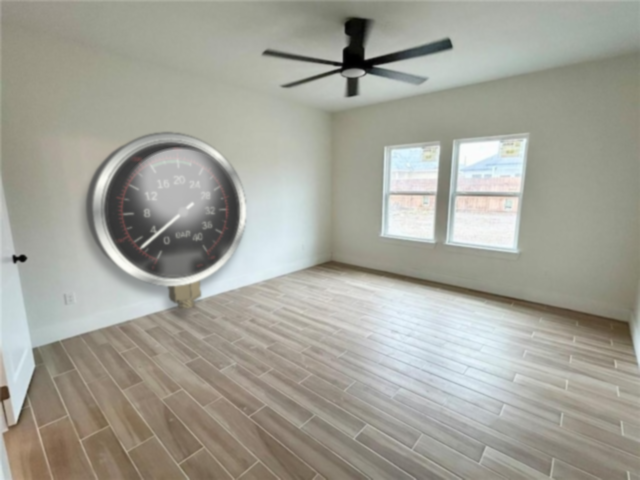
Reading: 3 bar
